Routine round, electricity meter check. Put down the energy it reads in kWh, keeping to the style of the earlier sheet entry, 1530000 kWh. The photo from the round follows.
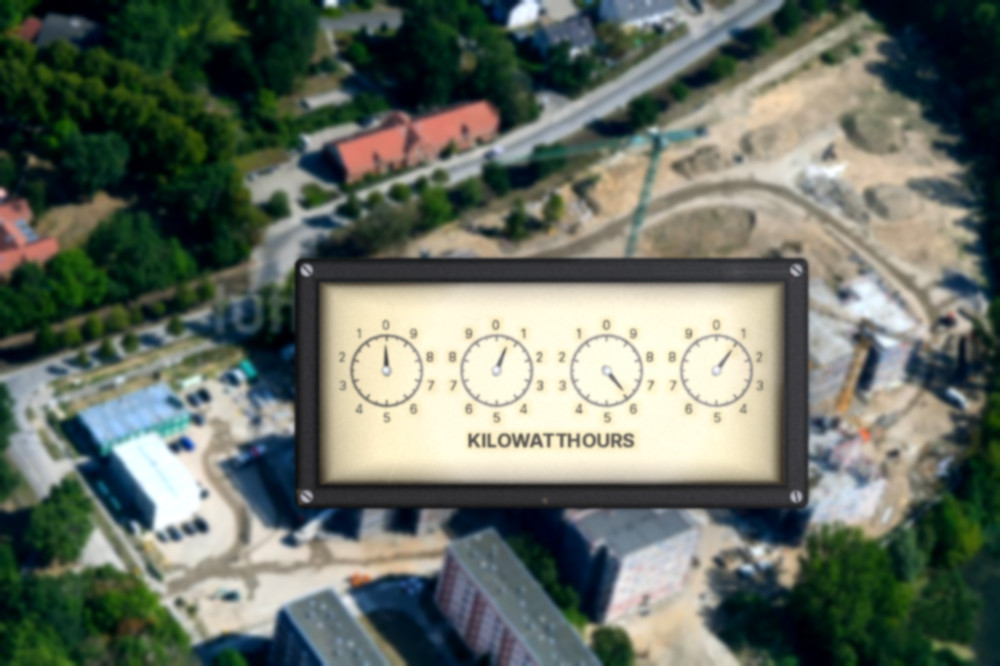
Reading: 61 kWh
